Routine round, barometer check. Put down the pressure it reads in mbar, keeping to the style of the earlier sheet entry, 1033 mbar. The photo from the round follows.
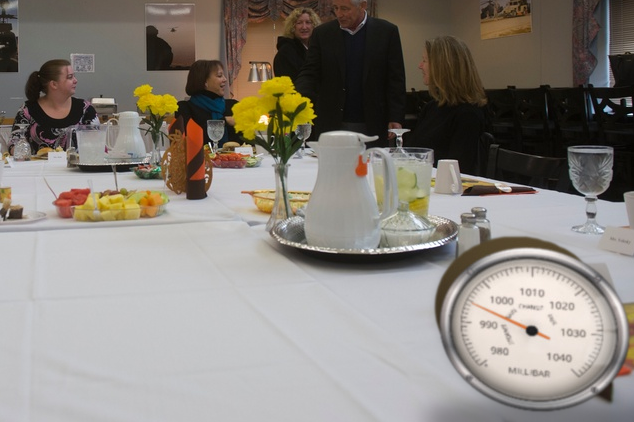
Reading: 995 mbar
